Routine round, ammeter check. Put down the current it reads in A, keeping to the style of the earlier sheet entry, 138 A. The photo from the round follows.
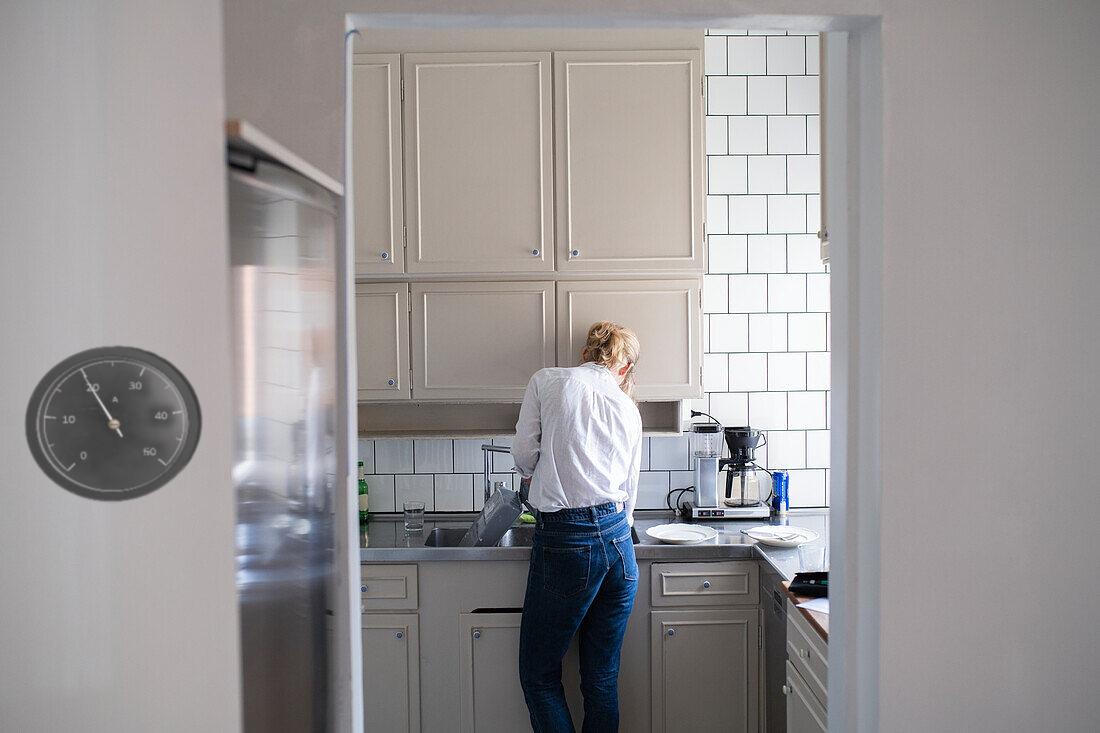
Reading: 20 A
